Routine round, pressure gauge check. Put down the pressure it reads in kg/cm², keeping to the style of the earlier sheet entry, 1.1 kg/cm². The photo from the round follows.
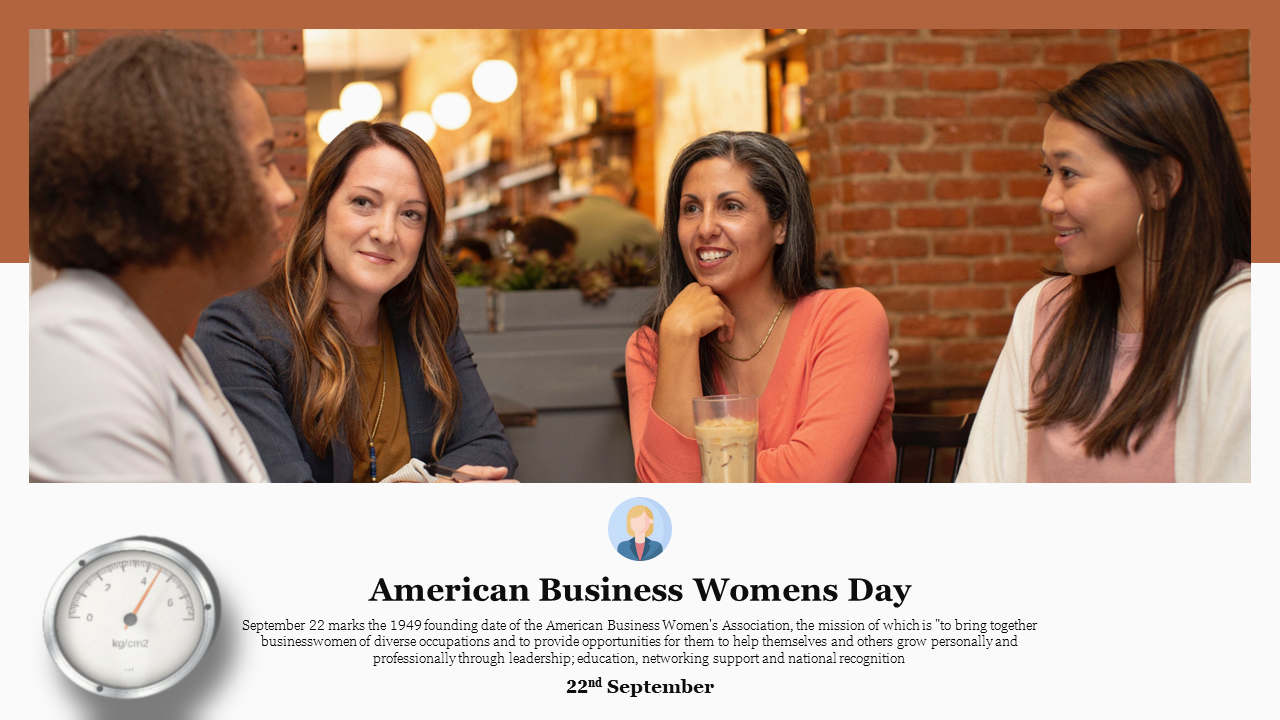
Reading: 4.5 kg/cm²
